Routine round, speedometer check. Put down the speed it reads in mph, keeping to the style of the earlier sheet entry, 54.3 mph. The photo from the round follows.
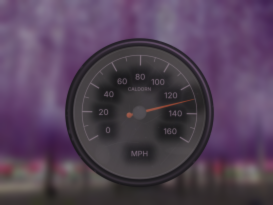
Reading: 130 mph
